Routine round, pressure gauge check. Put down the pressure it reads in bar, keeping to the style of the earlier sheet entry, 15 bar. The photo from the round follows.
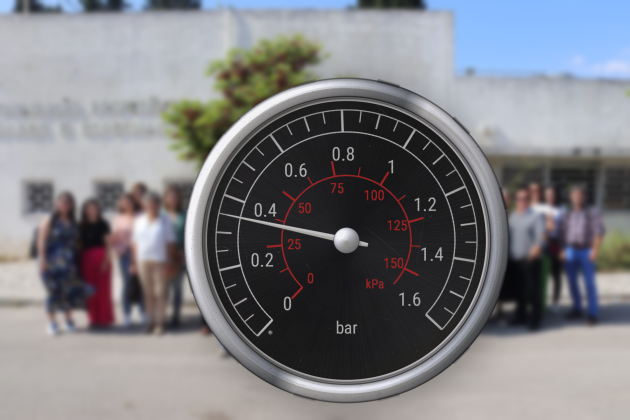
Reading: 0.35 bar
